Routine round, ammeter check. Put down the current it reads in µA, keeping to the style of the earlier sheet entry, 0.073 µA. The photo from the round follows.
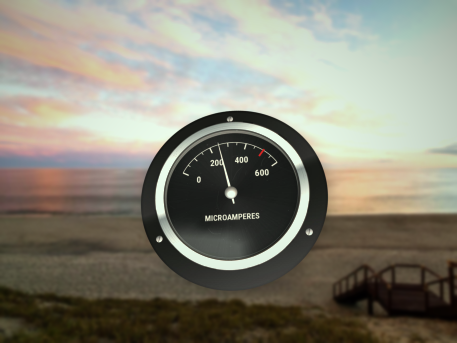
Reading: 250 µA
